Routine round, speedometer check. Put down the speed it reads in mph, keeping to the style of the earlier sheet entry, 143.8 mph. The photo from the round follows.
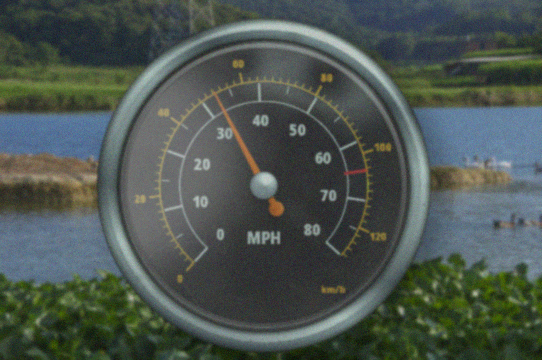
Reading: 32.5 mph
